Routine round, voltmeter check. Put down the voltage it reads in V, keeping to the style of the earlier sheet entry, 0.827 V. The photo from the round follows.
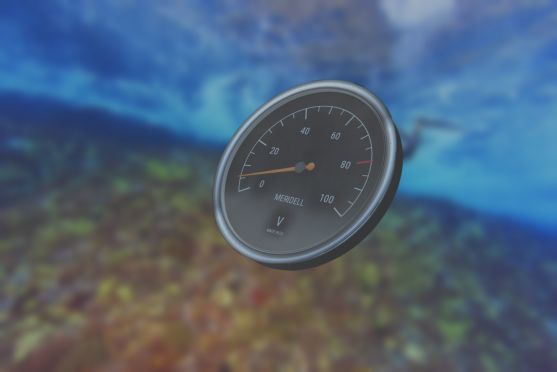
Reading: 5 V
